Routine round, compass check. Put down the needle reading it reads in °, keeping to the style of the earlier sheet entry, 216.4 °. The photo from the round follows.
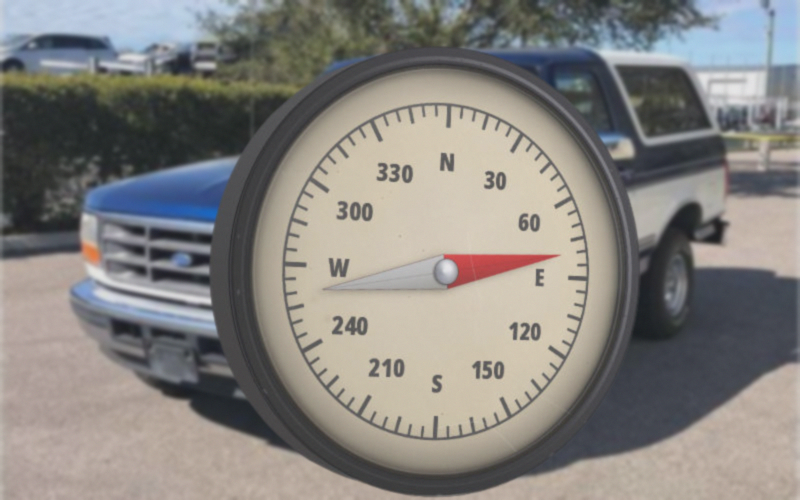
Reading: 80 °
